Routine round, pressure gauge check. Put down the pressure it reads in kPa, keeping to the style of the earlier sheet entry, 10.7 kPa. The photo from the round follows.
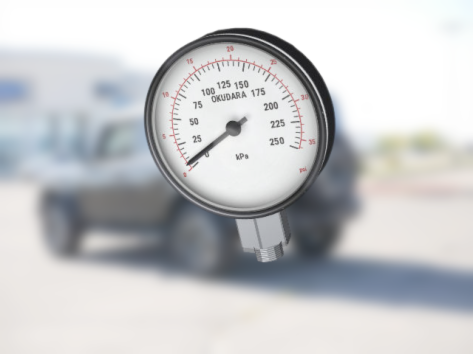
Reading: 5 kPa
